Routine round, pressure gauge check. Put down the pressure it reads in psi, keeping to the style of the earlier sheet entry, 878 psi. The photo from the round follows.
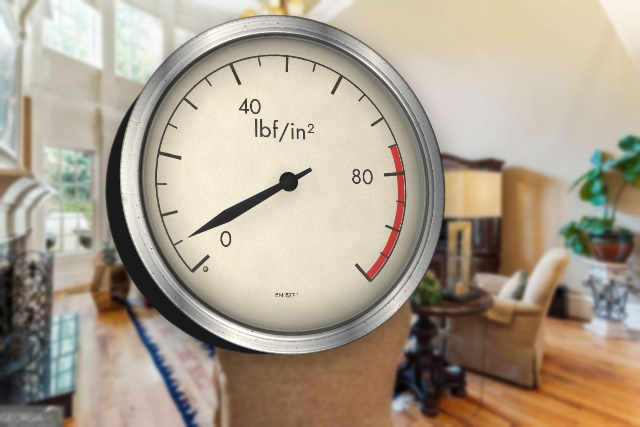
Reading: 5 psi
